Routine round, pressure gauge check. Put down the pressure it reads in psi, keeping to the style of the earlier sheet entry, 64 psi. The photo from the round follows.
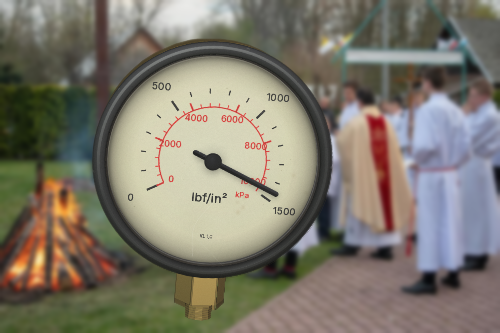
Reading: 1450 psi
